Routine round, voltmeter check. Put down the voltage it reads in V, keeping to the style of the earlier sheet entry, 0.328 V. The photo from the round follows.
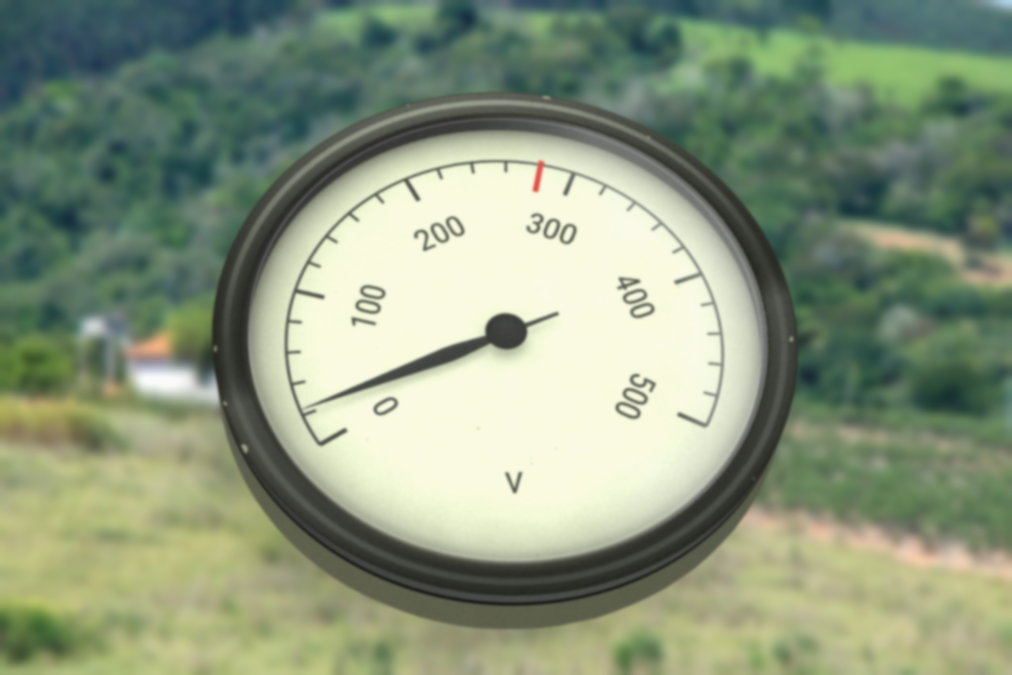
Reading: 20 V
